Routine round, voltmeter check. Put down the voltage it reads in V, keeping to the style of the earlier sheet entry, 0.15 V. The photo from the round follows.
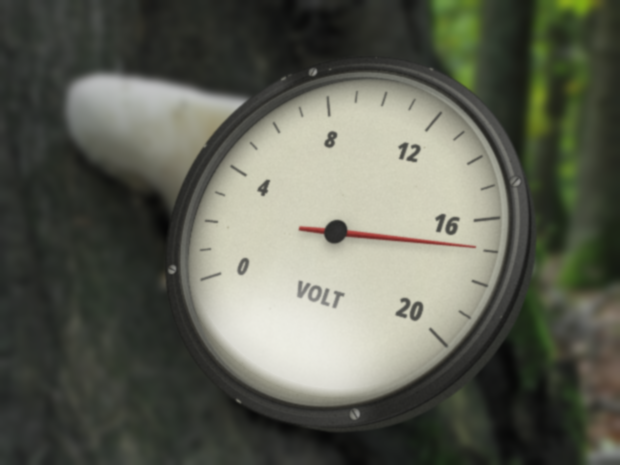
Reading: 17 V
